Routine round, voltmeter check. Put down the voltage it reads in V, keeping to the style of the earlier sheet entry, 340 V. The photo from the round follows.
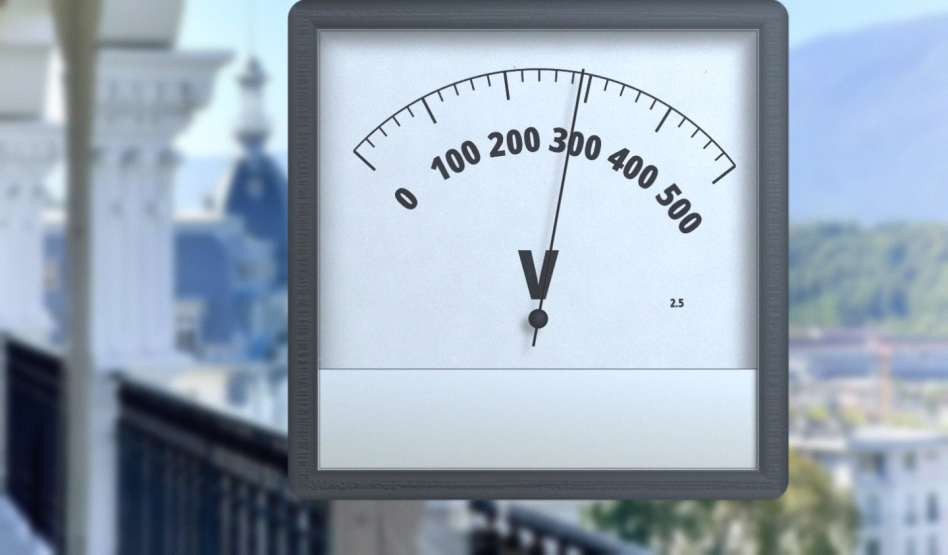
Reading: 290 V
